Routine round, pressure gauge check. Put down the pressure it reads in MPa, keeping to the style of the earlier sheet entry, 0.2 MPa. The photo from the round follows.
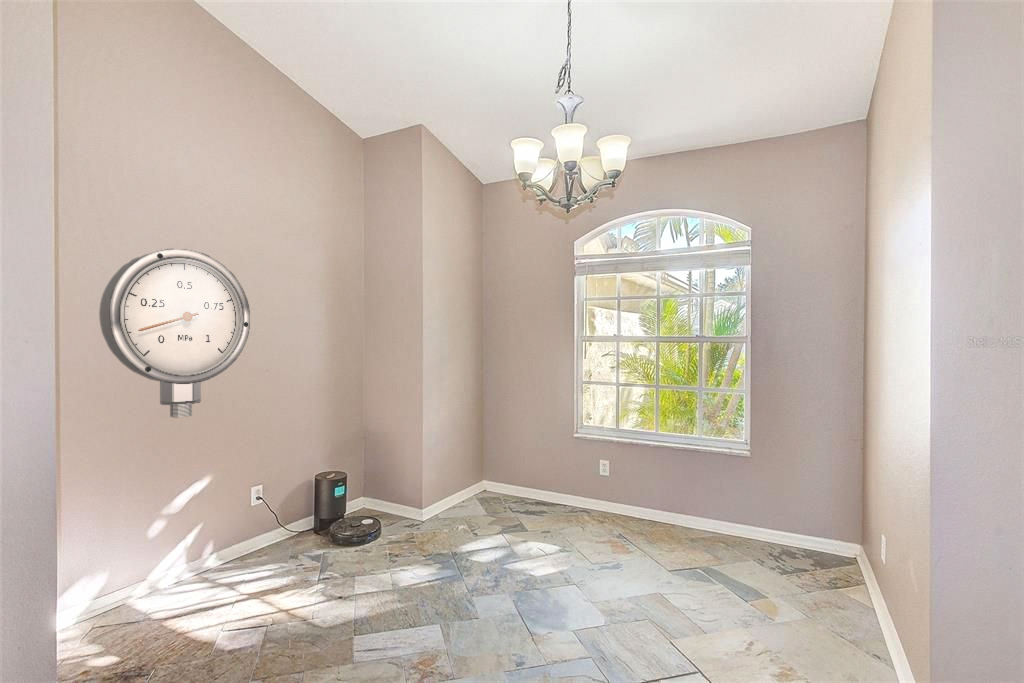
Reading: 0.1 MPa
